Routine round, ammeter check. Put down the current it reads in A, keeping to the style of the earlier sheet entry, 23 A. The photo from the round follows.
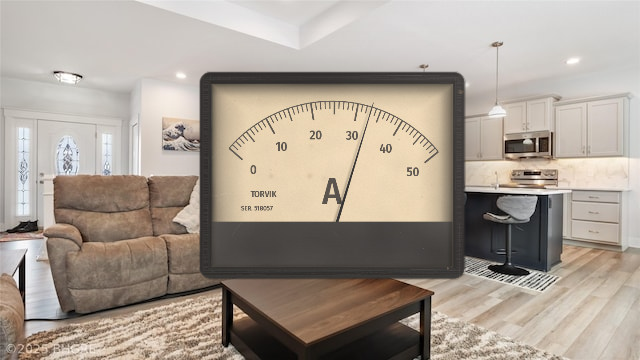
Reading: 33 A
